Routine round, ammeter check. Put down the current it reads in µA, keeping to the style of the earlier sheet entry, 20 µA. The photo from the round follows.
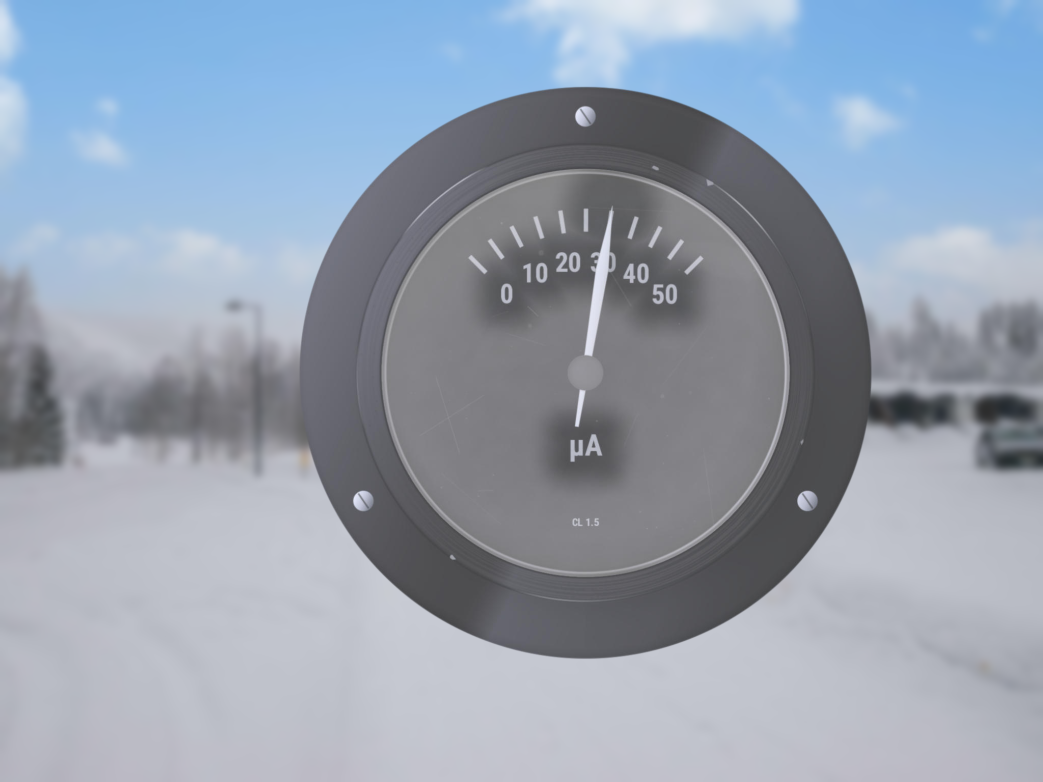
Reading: 30 µA
